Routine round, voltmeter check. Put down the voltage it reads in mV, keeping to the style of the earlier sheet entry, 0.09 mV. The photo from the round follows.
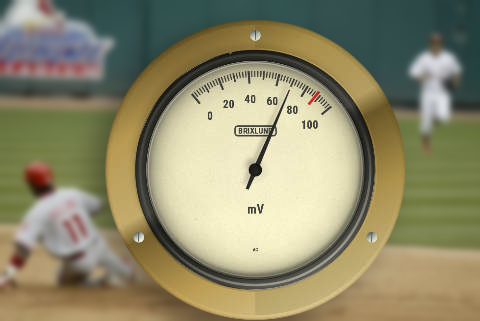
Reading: 70 mV
